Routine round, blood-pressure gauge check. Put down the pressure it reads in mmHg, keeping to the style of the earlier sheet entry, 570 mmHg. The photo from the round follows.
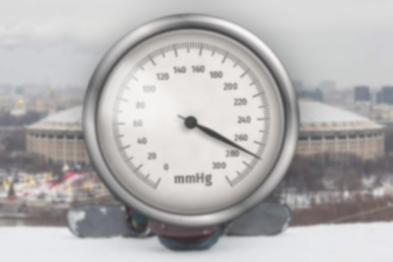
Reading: 270 mmHg
